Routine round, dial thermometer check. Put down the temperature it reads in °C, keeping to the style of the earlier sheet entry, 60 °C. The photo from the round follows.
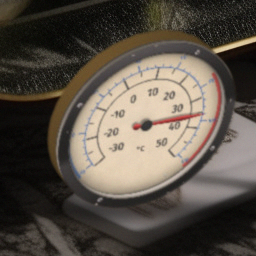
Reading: 35 °C
